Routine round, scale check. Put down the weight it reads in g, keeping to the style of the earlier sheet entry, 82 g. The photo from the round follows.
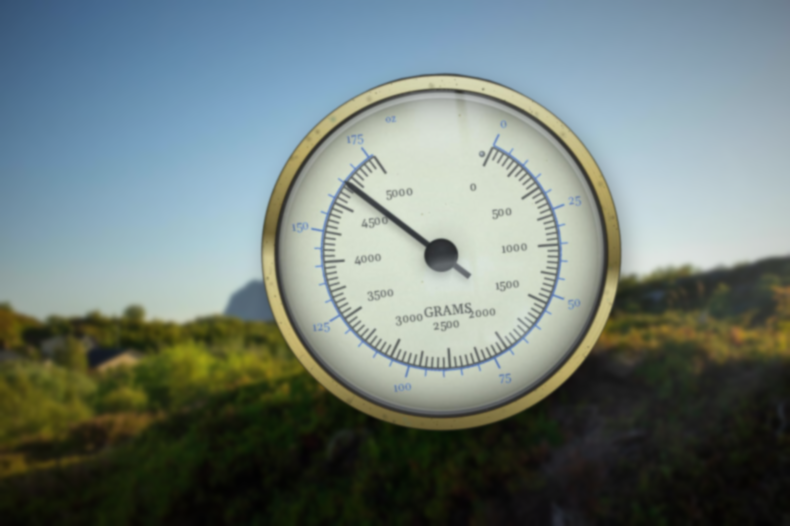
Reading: 4700 g
